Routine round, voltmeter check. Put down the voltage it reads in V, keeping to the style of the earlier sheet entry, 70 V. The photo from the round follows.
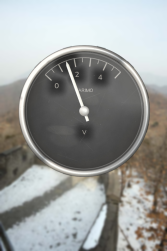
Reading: 1.5 V
